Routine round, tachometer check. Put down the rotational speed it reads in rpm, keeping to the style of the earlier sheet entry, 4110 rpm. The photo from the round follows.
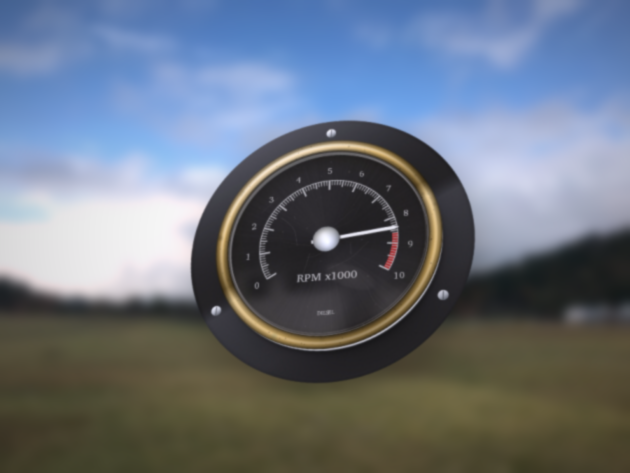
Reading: 8500 rpm
